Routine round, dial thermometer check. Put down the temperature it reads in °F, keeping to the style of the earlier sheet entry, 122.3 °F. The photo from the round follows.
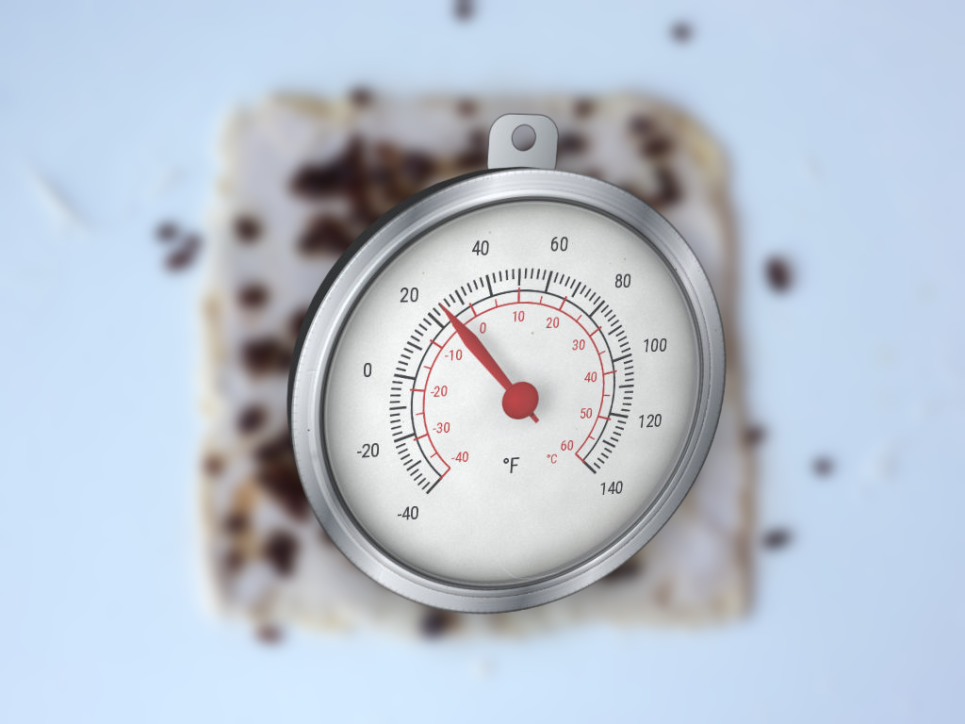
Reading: 24 °F
